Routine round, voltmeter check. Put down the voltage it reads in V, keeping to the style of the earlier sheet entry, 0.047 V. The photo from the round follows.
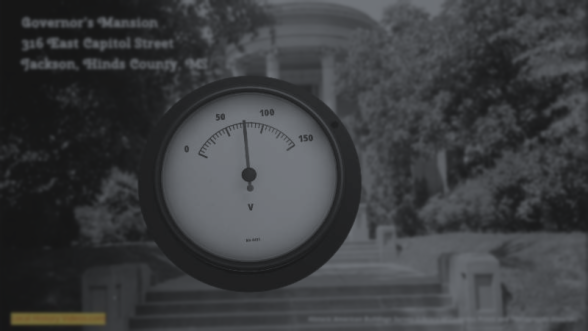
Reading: 75 V
